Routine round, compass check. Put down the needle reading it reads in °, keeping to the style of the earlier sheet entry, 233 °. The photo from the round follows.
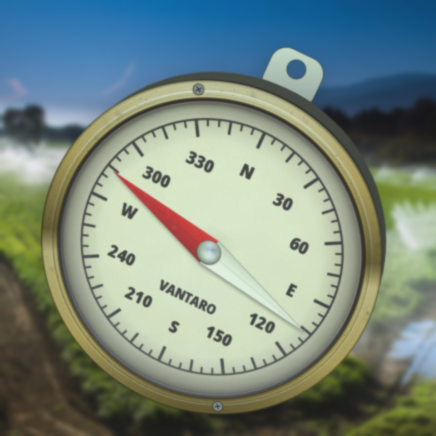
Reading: 285 °
